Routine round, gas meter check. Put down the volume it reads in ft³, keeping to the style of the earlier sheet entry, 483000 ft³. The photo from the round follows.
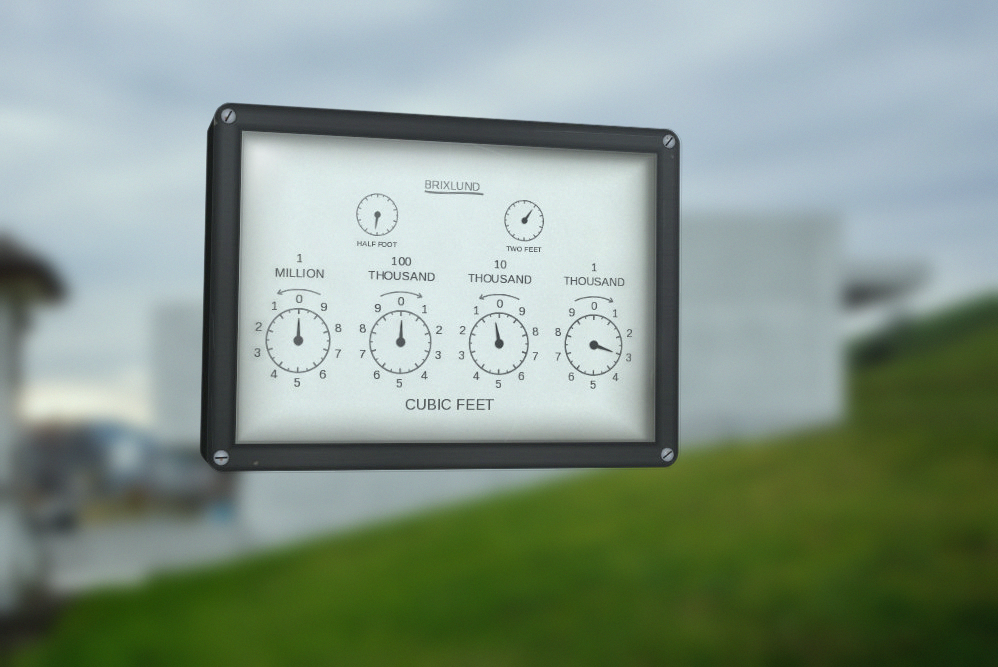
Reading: 300 ft³
